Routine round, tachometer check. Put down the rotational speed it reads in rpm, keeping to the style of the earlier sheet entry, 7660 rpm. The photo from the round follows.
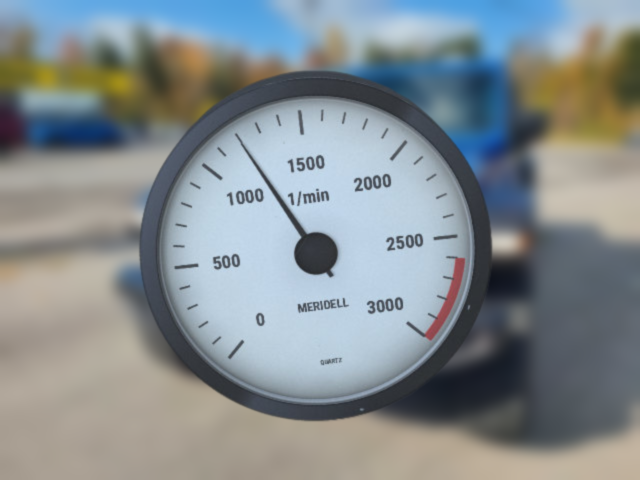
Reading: 1200 rpm
